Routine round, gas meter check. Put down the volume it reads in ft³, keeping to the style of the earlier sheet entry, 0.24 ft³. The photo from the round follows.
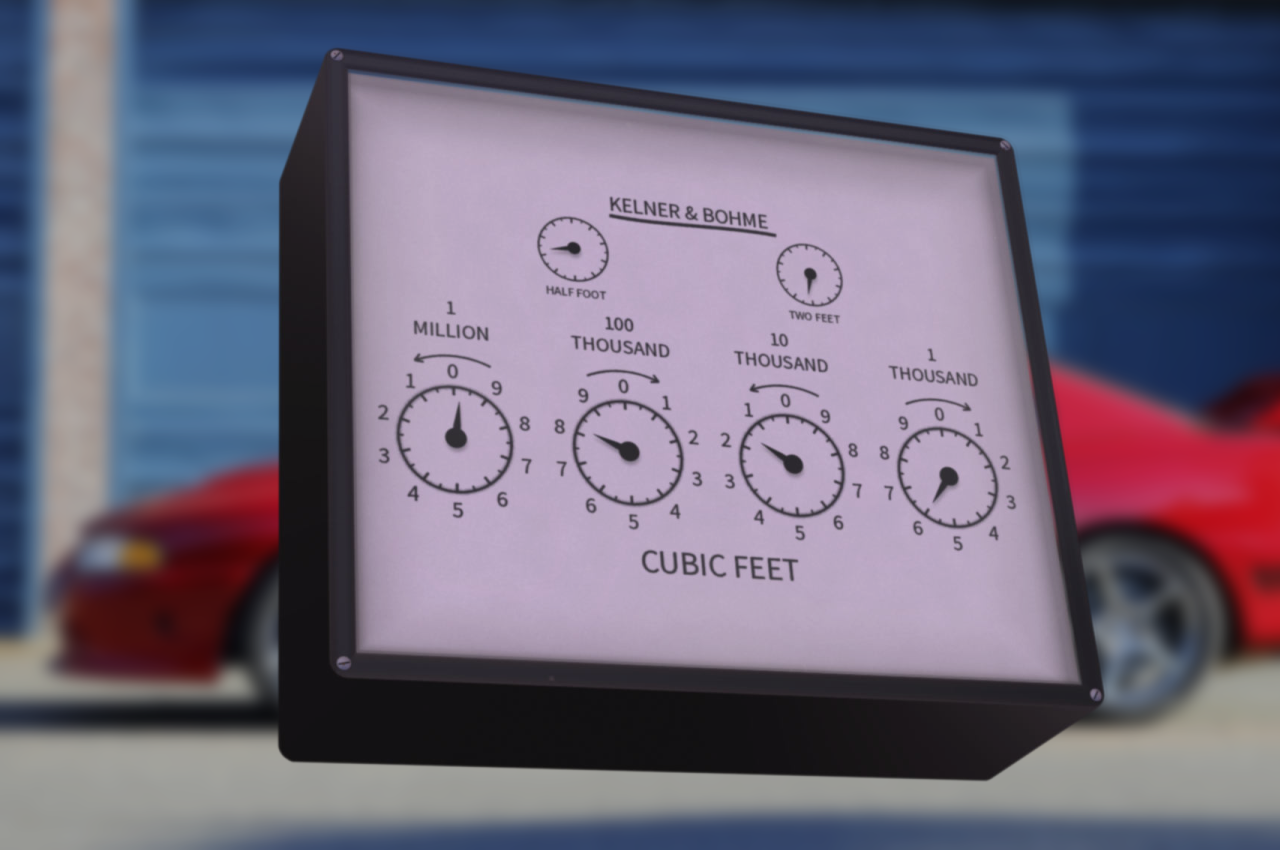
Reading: 981600 ft³
